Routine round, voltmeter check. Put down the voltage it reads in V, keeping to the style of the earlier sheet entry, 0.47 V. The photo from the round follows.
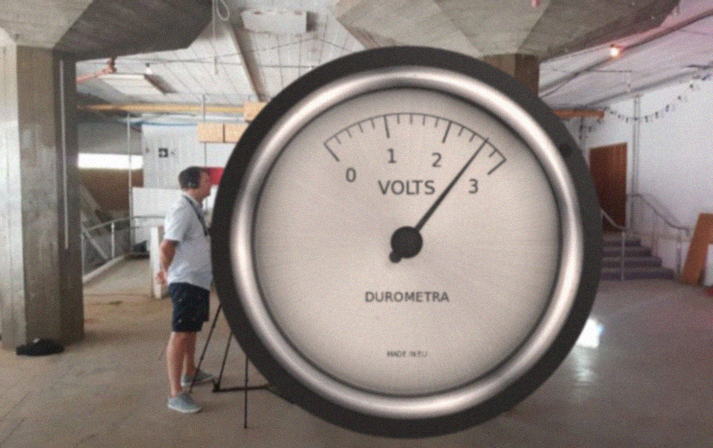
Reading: 2.6 V
